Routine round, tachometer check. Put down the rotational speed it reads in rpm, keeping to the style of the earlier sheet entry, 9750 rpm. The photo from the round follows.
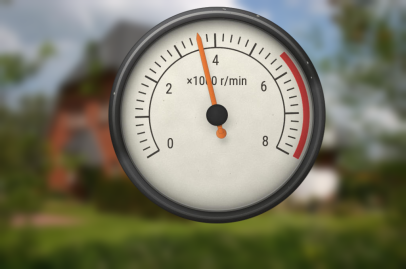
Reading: 3600 rpm
